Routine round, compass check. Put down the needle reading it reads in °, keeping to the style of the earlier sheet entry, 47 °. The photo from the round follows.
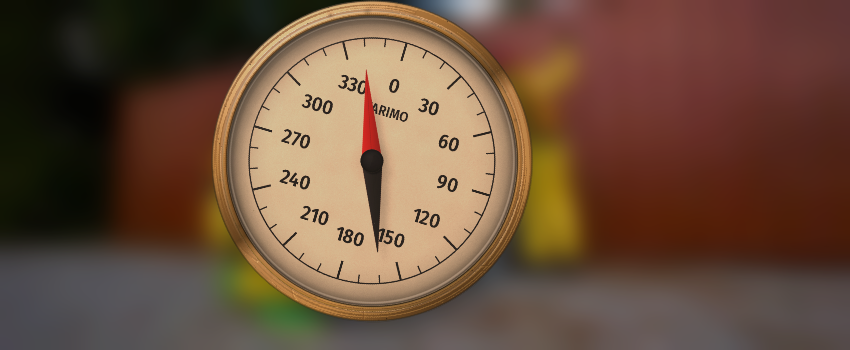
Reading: 340 °
